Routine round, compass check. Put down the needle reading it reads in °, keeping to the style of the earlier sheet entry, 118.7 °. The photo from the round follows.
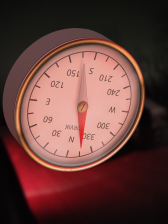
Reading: 345 °
